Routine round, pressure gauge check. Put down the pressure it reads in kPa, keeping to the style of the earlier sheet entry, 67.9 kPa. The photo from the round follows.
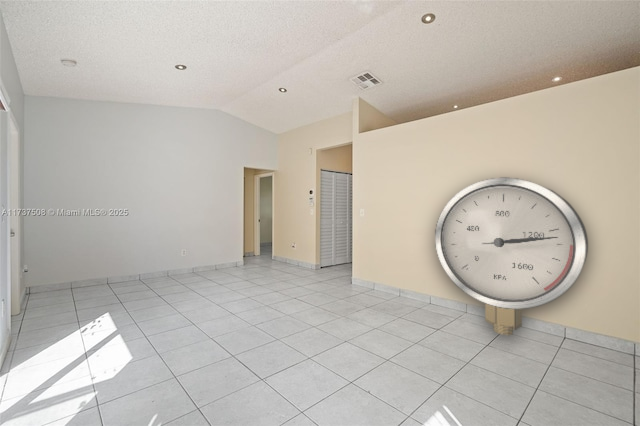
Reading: 1250 kPa
